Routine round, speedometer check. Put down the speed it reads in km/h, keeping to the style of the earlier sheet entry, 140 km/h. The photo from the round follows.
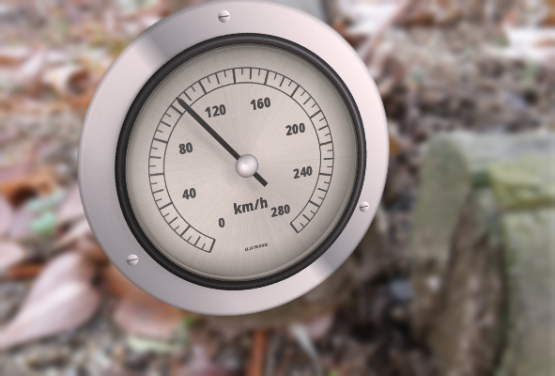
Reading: 105 km/h
